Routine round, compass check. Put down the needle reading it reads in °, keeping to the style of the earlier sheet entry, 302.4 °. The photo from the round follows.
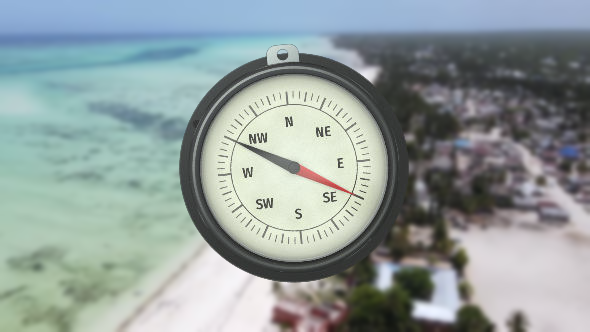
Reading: 120 °
